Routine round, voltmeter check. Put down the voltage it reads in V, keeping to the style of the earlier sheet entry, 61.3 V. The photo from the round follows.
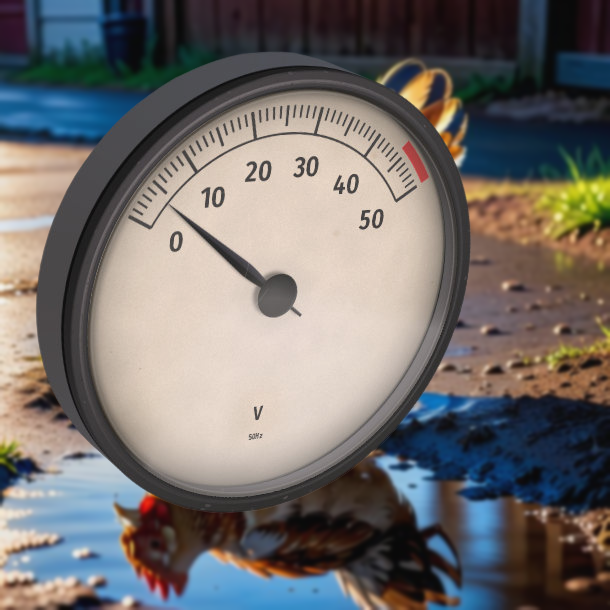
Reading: 4 V
